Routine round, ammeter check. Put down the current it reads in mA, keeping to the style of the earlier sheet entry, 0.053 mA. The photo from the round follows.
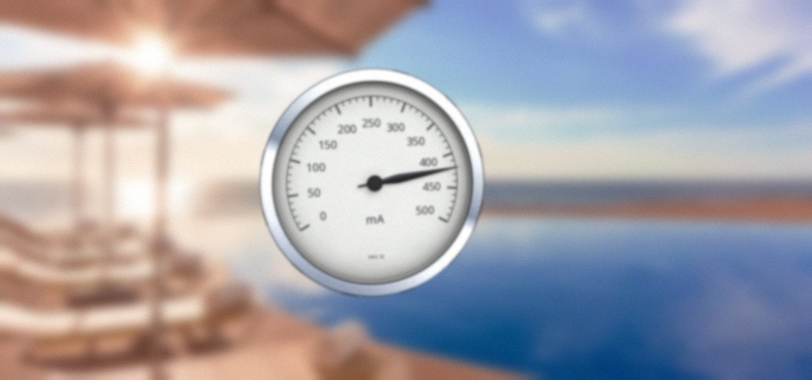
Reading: 420 mA
